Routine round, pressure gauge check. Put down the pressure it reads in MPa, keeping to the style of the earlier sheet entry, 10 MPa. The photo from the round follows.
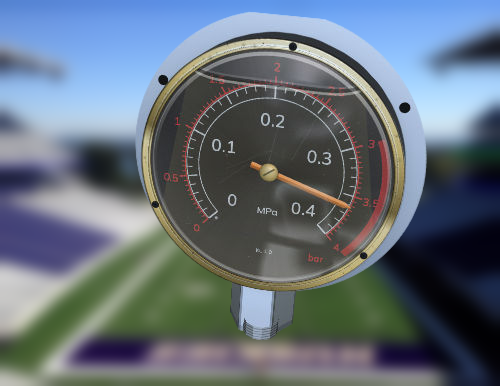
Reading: 0.36 MPa
